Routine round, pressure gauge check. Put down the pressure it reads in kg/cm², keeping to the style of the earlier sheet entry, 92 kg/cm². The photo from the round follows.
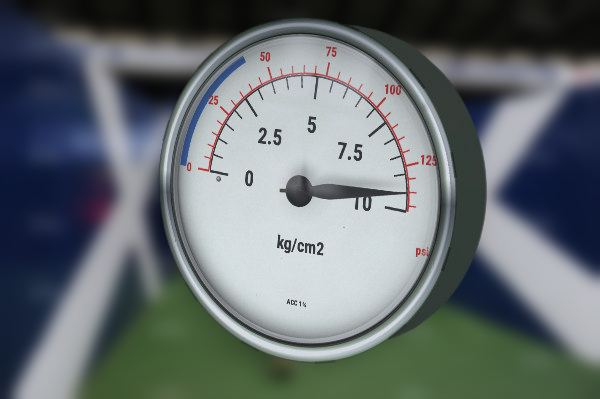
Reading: 9.5 kg/cm²
